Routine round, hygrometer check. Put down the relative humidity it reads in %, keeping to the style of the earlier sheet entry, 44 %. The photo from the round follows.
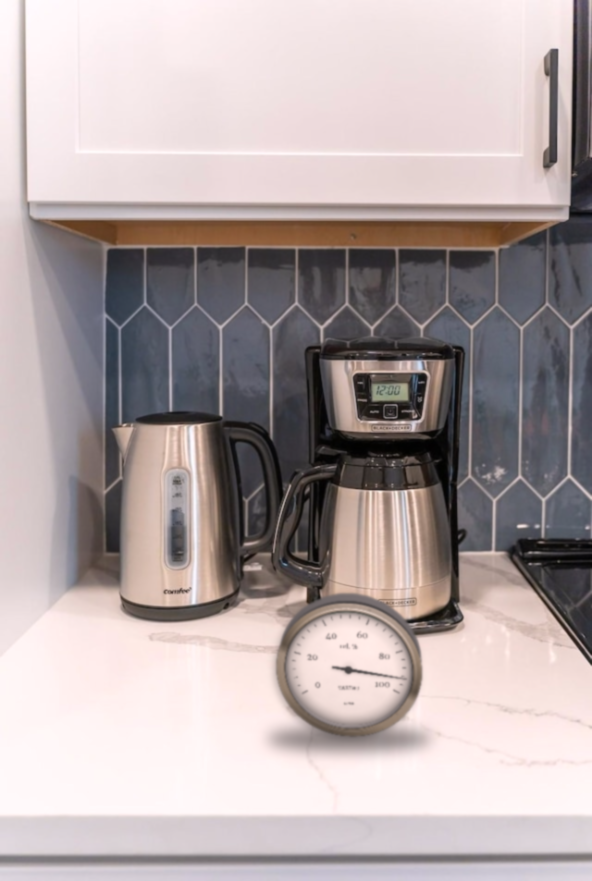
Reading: 92 %
